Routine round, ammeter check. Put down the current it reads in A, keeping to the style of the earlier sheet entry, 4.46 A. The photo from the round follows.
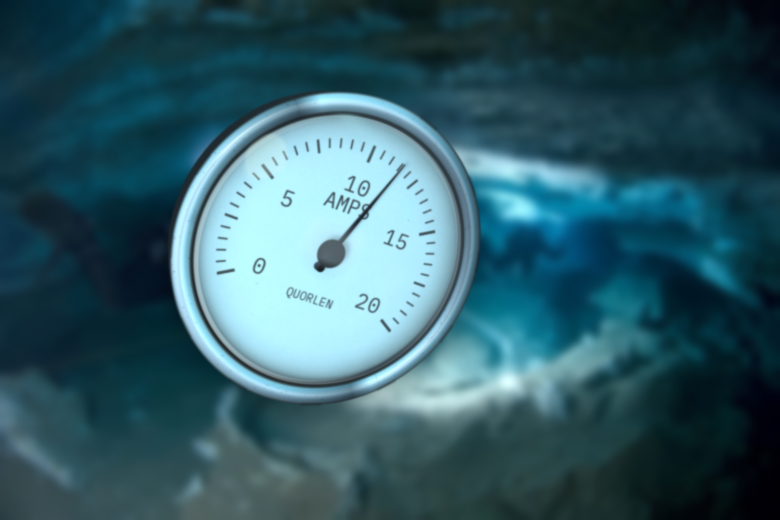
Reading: 11.5 A
